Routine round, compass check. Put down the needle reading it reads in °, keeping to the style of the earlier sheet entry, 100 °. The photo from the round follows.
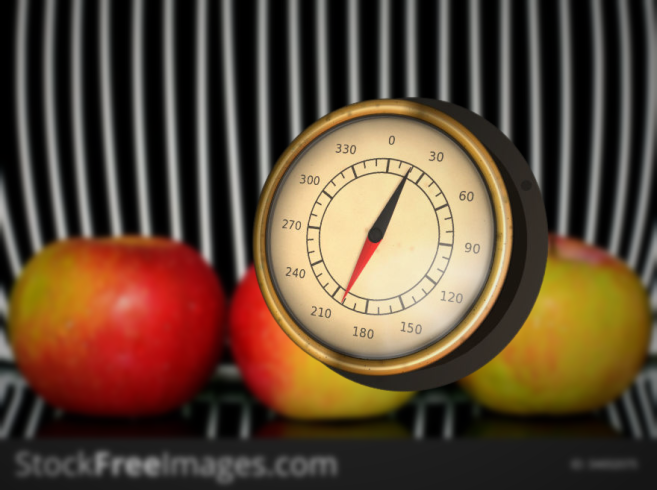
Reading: 200 °
